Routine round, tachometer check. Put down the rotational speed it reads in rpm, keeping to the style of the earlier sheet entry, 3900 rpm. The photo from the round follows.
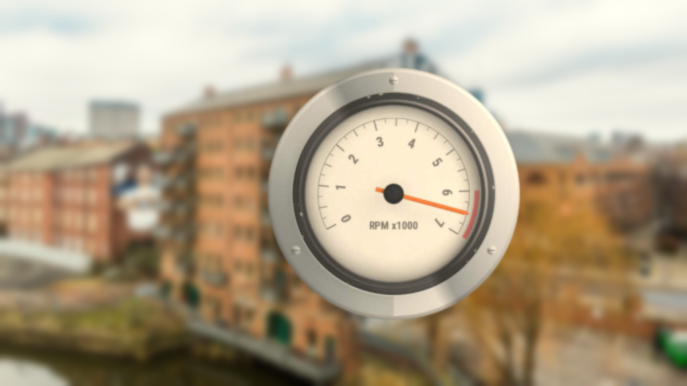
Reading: 6500 rpm
